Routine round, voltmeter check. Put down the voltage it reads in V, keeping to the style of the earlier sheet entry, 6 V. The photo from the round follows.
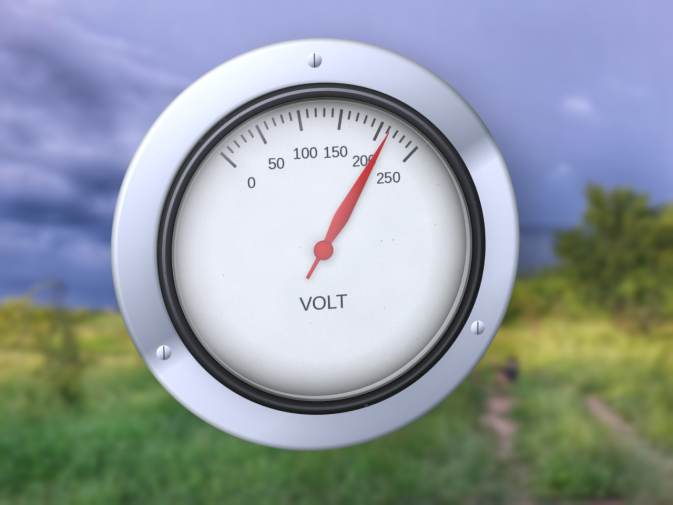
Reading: 210 V
